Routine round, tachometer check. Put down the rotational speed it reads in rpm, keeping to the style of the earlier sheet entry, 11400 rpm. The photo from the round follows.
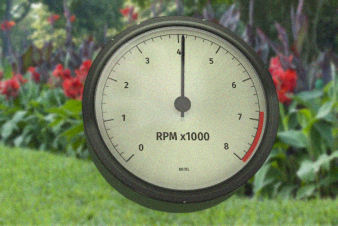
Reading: 4100 rpm
